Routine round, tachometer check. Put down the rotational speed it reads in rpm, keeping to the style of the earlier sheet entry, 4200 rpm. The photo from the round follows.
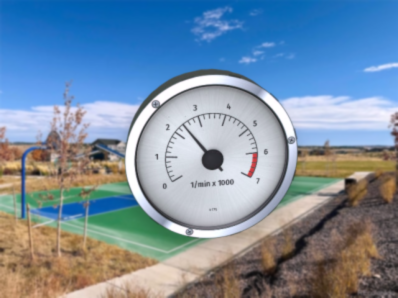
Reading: 2400 rpm
